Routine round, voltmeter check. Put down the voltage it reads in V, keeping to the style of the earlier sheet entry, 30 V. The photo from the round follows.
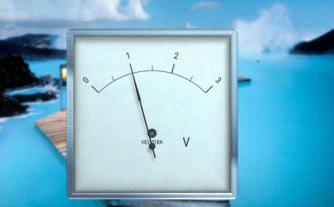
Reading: 1 V
